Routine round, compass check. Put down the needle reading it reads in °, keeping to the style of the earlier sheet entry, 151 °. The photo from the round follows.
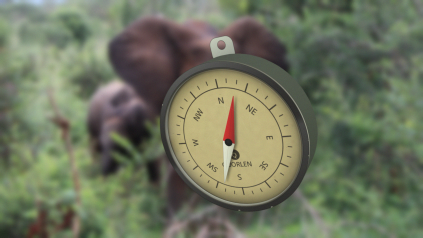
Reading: 20 °
